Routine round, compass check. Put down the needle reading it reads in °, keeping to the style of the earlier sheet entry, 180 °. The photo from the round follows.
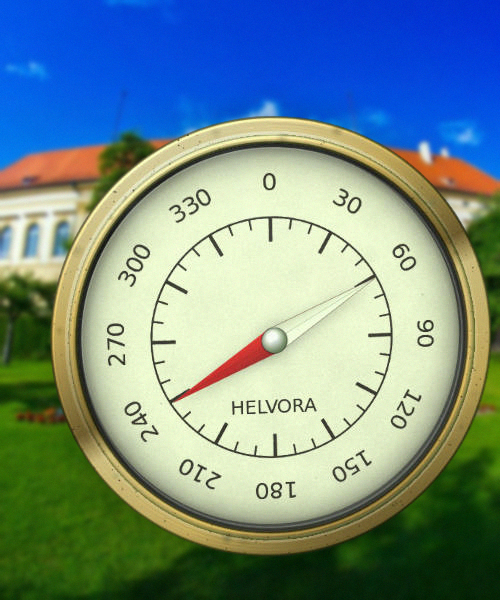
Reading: 240 °
